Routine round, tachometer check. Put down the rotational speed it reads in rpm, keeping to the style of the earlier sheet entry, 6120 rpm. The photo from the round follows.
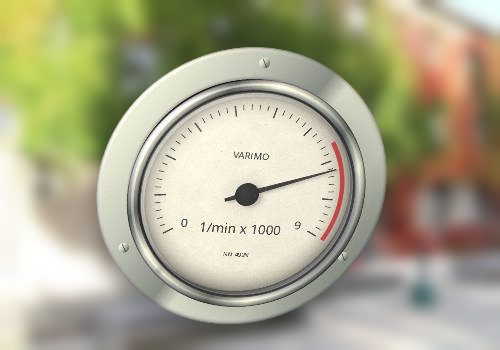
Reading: 7200 rpm
